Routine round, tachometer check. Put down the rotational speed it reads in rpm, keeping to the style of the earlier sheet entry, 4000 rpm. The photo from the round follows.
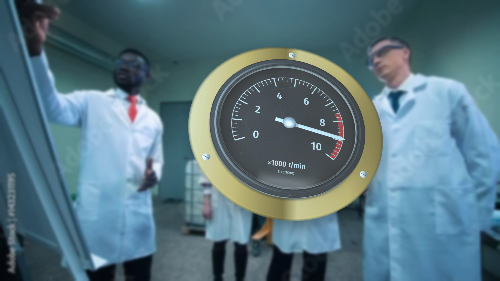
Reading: 9000 rpm
